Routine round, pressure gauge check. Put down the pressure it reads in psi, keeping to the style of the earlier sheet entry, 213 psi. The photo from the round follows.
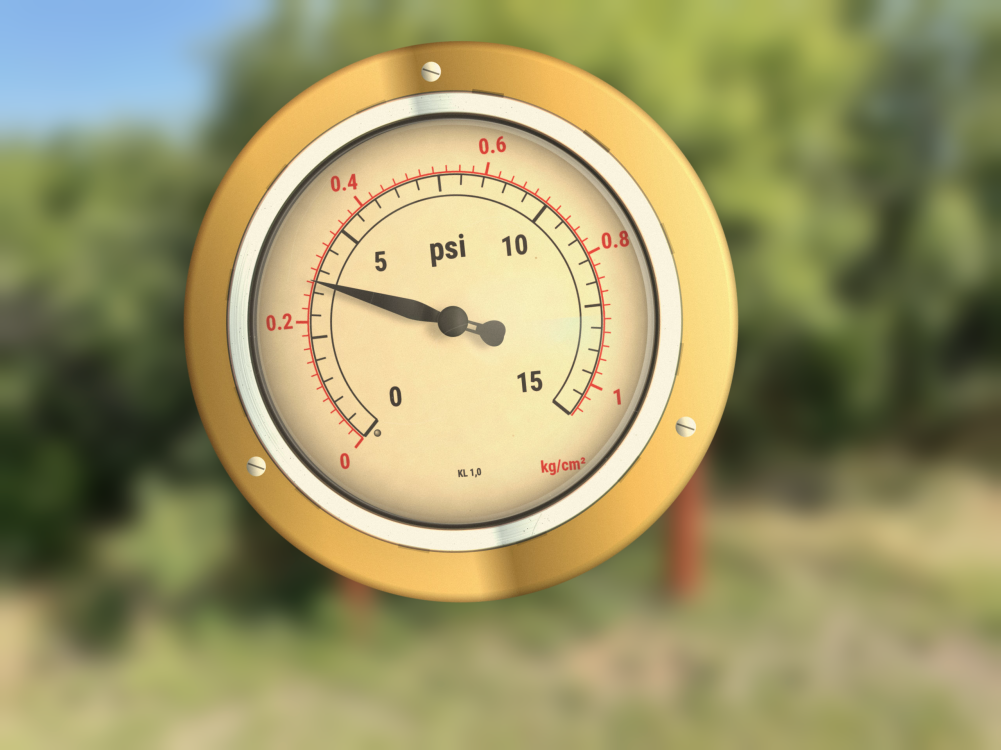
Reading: 3.75 psi
